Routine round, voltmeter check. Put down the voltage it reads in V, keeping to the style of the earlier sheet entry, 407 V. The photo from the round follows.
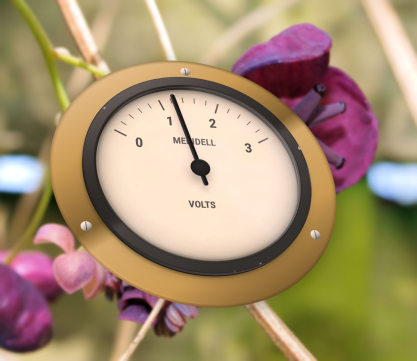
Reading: 1.2 V
